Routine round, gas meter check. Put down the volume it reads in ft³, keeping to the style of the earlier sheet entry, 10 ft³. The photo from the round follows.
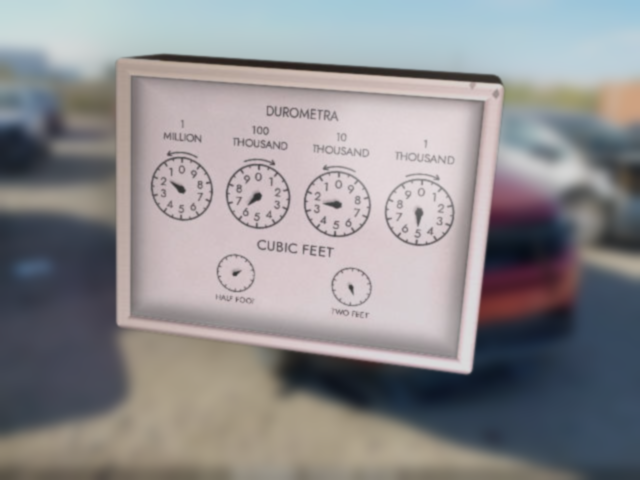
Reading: 162500 ft³
